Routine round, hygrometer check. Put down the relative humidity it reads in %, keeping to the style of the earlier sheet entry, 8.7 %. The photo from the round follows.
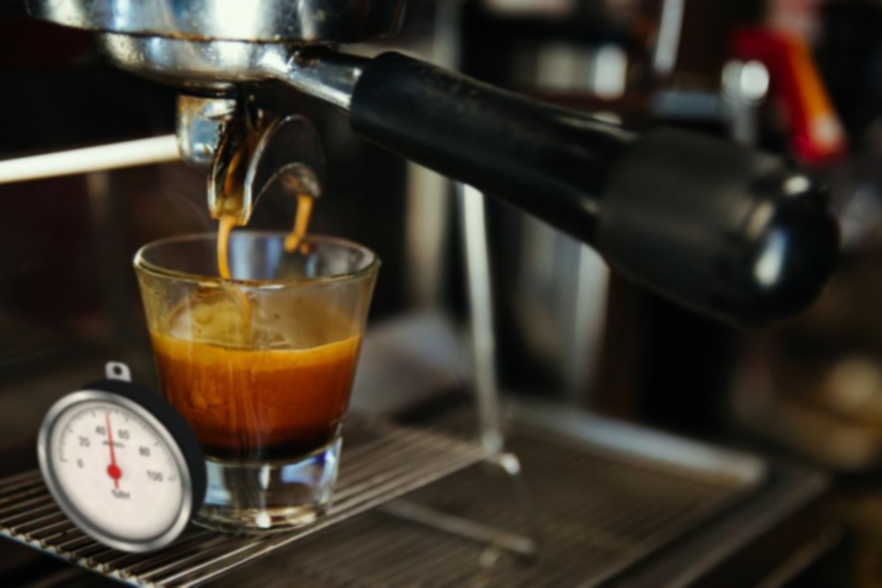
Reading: 50 %
